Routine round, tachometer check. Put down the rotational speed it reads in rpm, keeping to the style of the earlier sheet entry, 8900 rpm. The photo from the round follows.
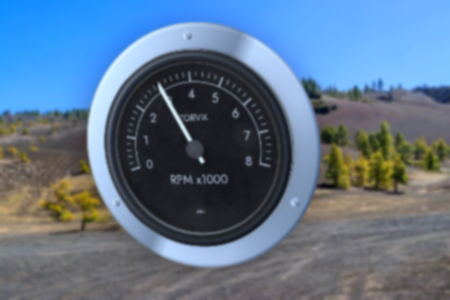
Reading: 3000 rpm
